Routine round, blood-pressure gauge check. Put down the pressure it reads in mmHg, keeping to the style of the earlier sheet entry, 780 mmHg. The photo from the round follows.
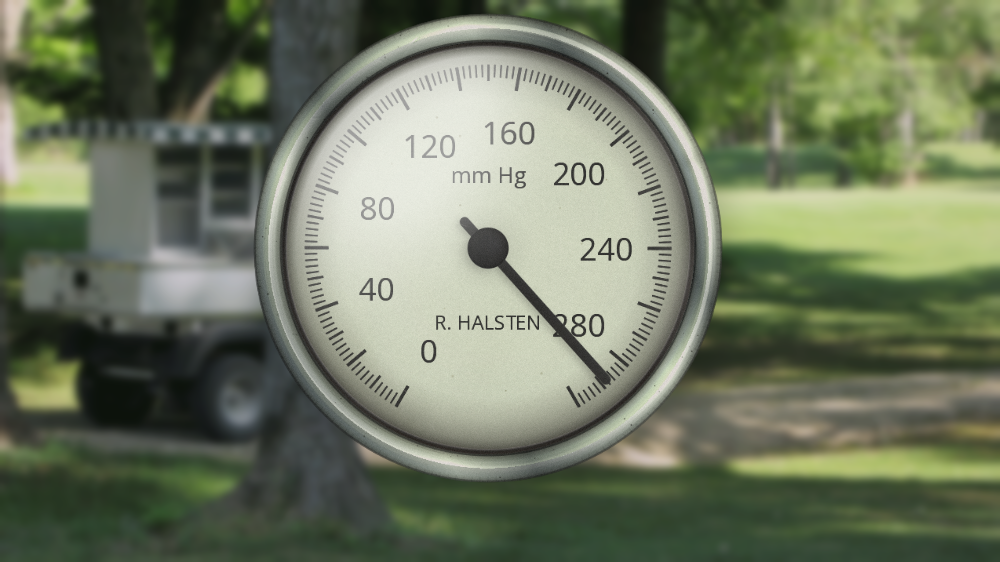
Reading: 288 mmHg
